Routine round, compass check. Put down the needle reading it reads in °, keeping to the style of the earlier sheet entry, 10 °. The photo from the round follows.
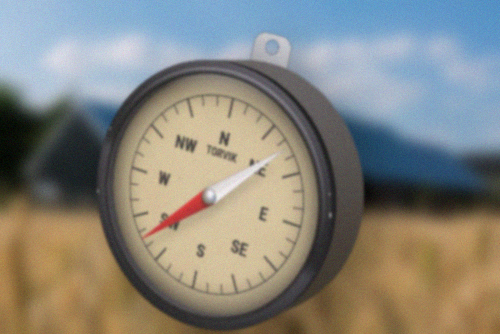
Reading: 225 °
